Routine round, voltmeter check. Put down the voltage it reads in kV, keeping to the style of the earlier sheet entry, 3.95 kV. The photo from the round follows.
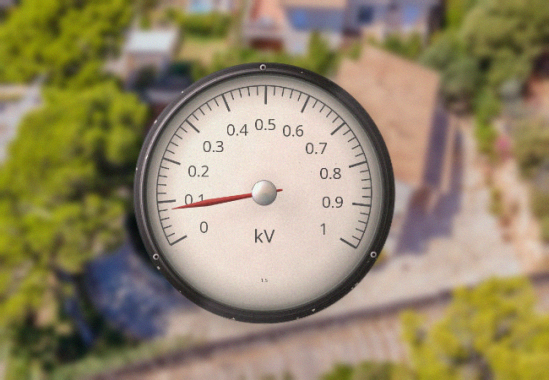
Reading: 0.08 kV
